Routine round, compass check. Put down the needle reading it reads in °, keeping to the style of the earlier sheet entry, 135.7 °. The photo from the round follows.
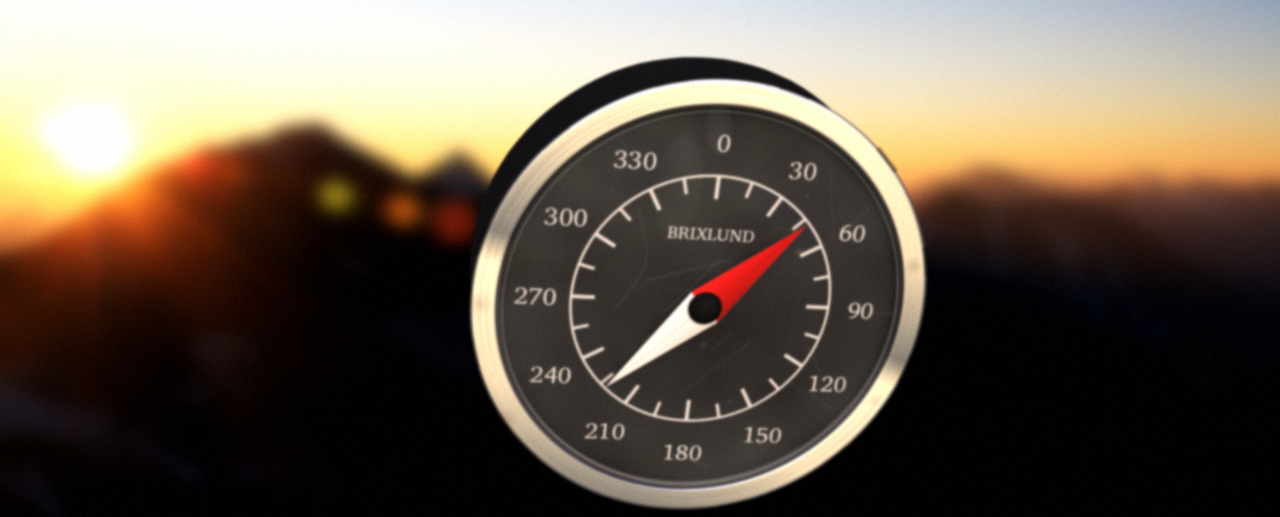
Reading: 45 °
